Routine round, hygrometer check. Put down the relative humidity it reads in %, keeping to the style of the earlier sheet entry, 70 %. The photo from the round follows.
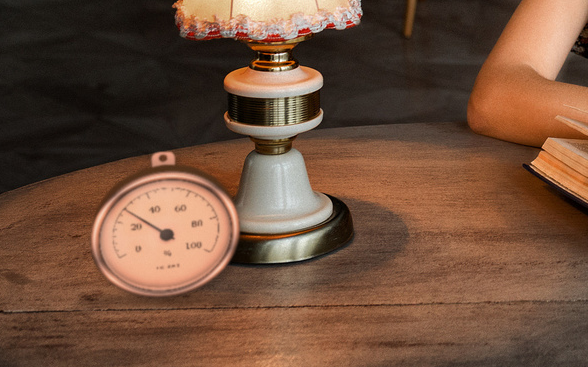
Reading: 28 %
